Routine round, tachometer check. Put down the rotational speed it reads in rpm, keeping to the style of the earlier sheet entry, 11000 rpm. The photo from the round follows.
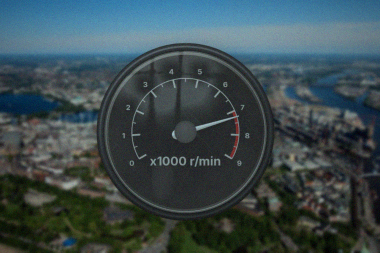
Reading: 7250 rpm
